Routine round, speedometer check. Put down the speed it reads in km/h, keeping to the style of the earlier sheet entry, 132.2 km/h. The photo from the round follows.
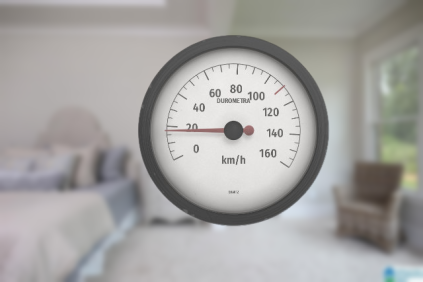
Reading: 17.5 km/h
